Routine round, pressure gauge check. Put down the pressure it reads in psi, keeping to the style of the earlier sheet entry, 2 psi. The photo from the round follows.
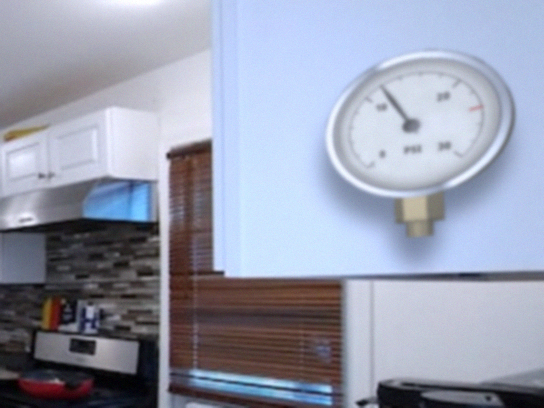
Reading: 12 psi
